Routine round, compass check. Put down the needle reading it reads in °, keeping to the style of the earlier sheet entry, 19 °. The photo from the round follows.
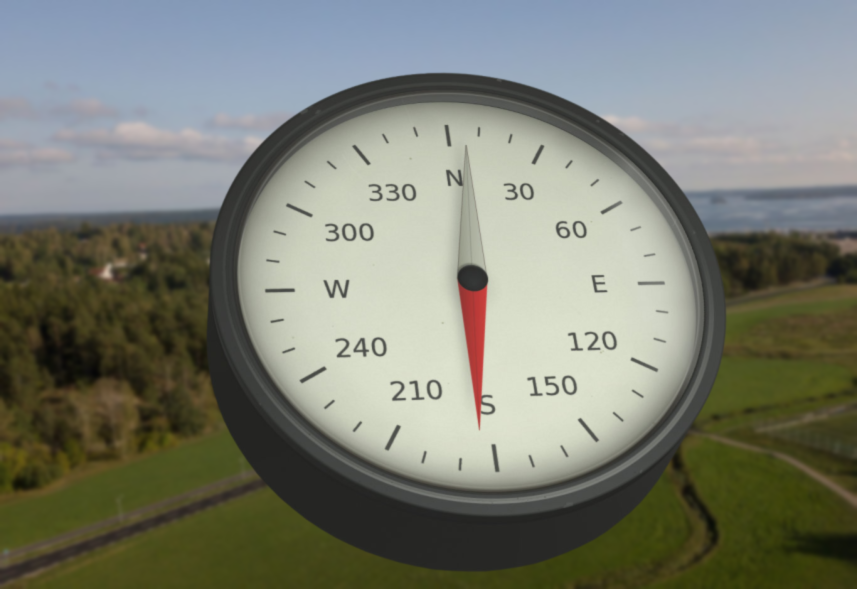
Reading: 185 °
